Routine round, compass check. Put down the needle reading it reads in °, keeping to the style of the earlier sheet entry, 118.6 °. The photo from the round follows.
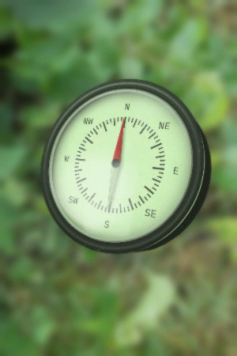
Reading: 0 °
